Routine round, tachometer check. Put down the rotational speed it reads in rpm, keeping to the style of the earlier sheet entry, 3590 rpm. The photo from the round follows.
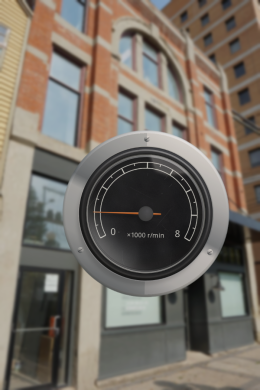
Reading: 1000 rpm
